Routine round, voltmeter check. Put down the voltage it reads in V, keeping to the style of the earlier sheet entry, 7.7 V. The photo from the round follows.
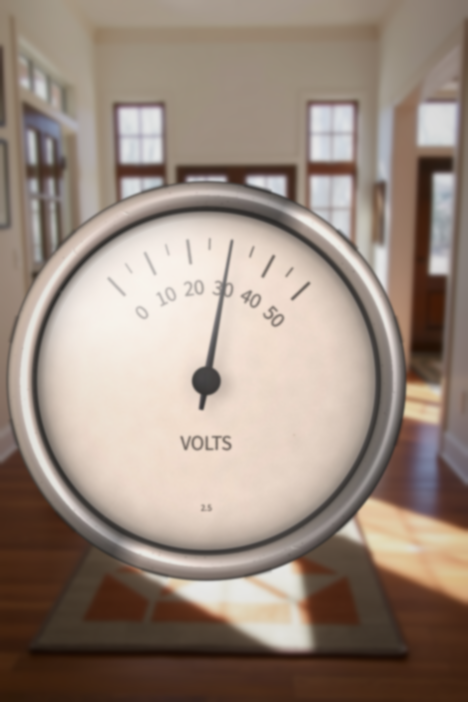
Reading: 30 V
